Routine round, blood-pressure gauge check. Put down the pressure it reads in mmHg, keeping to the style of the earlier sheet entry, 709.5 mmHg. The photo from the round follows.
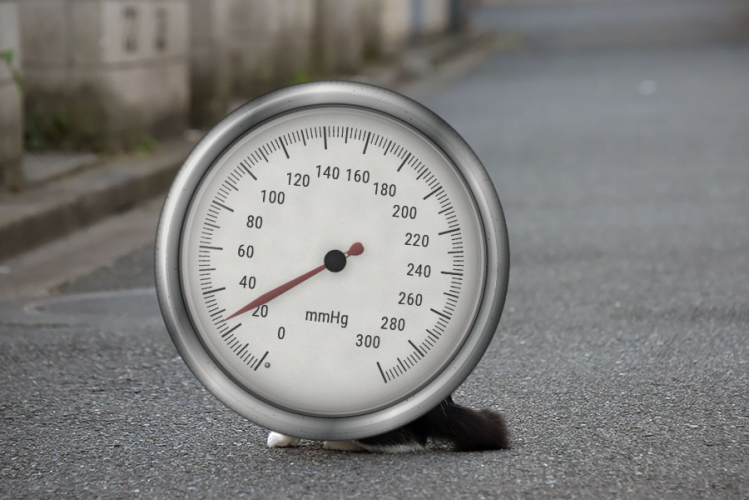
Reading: 26 mmHg
